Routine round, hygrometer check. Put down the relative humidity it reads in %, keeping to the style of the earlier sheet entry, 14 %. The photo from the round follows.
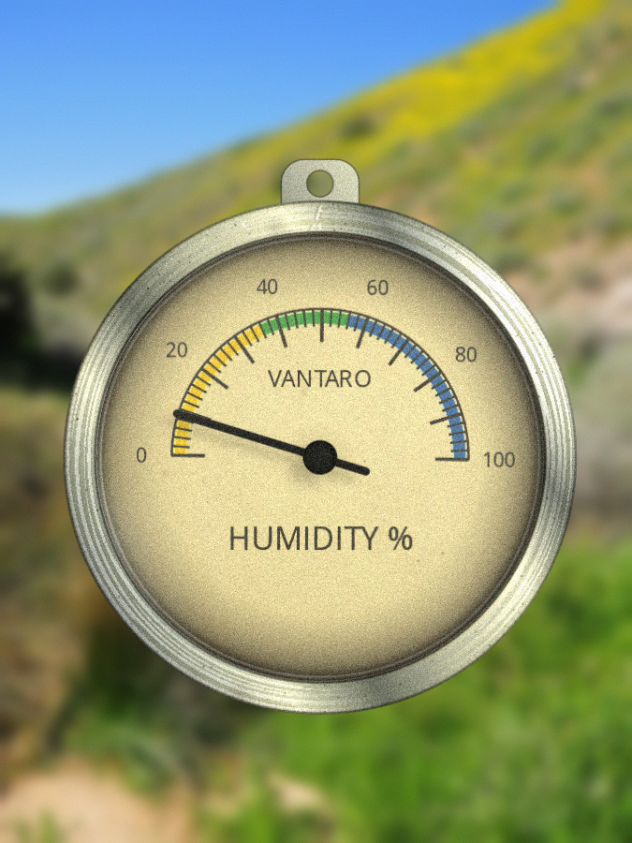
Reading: 9 %
